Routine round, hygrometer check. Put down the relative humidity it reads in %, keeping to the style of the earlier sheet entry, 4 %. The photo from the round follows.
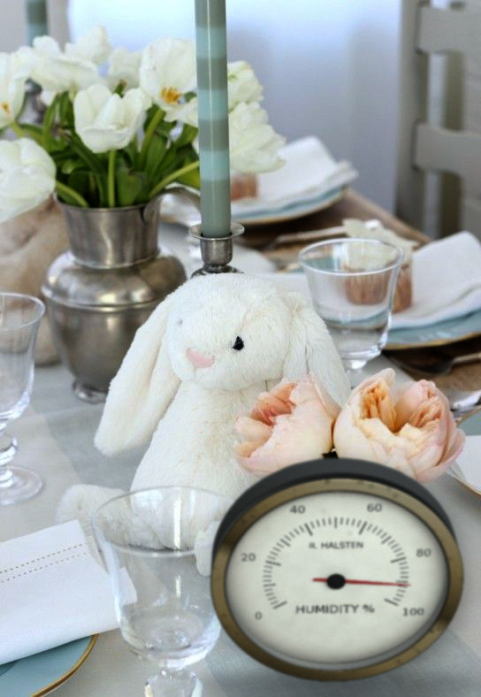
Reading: 90 %
